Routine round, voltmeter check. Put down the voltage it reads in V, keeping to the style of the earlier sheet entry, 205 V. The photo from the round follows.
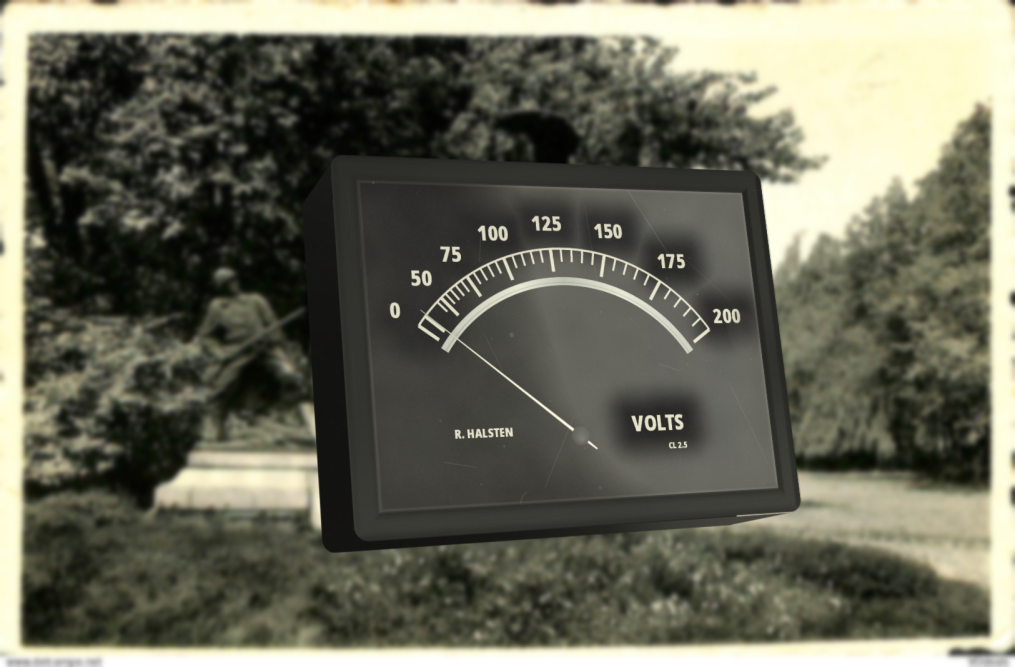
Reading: 25 V
